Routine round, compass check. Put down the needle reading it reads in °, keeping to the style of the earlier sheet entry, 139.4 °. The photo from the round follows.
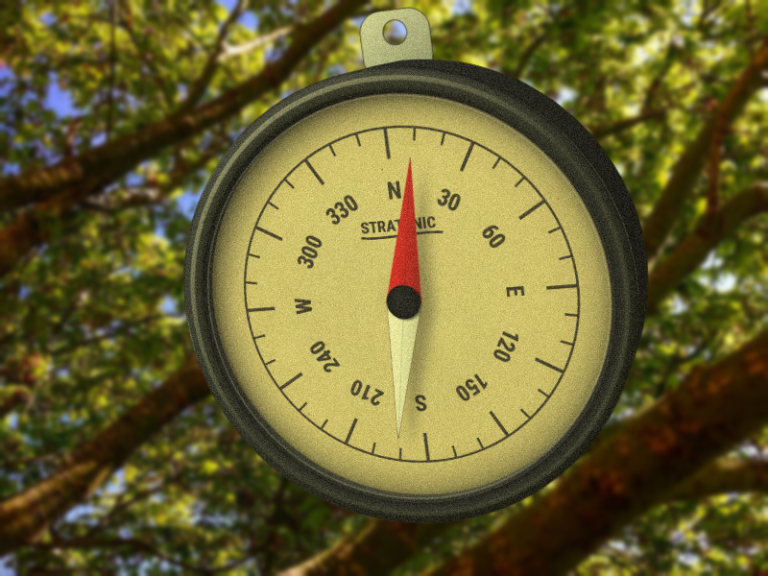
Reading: 10 °
